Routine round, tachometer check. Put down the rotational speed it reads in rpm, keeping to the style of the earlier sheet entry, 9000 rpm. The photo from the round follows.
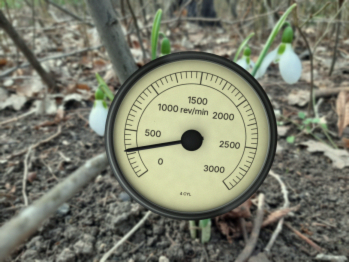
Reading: 300 rpm
